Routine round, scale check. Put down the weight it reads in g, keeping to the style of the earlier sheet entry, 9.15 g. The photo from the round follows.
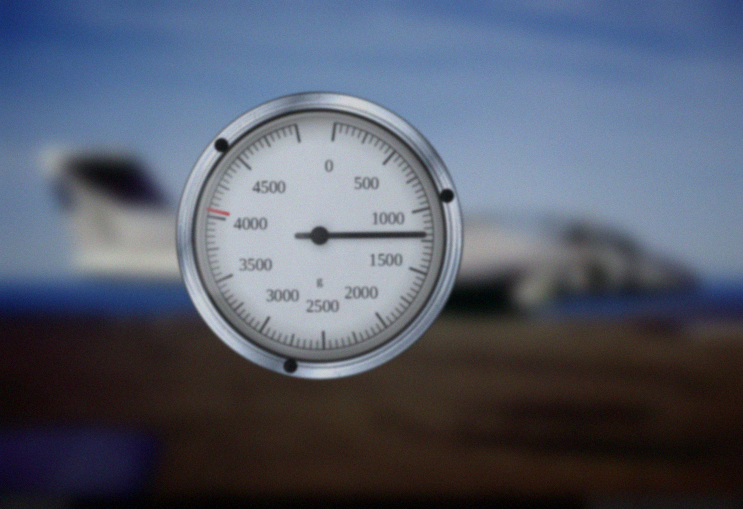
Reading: 1200 g
